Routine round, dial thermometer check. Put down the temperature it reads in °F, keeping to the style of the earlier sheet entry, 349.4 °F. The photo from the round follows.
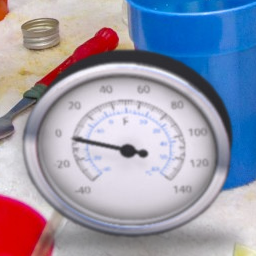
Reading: 0 °F
